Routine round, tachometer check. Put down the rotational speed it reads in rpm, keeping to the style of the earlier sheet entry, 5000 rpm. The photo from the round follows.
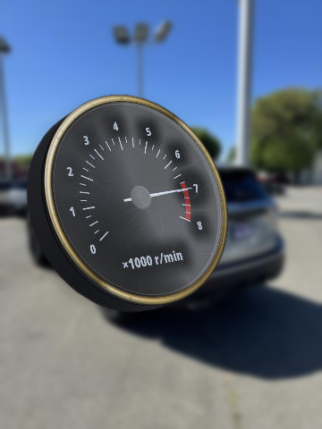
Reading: 7000 rpm
